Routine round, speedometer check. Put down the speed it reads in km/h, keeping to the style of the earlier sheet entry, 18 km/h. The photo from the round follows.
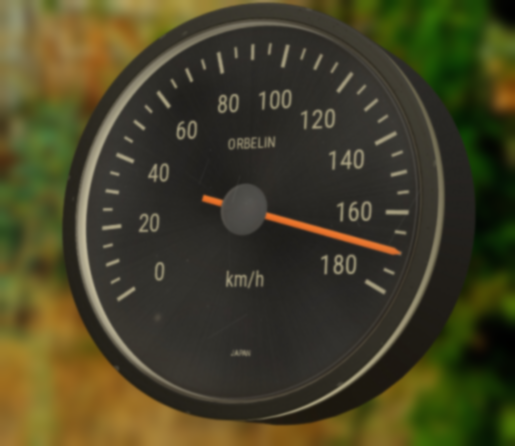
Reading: 170 km/h
